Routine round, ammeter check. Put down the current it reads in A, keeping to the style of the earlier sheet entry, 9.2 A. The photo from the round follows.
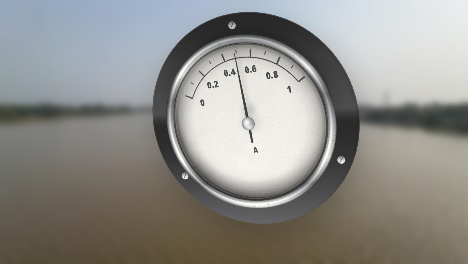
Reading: 0.5 A
